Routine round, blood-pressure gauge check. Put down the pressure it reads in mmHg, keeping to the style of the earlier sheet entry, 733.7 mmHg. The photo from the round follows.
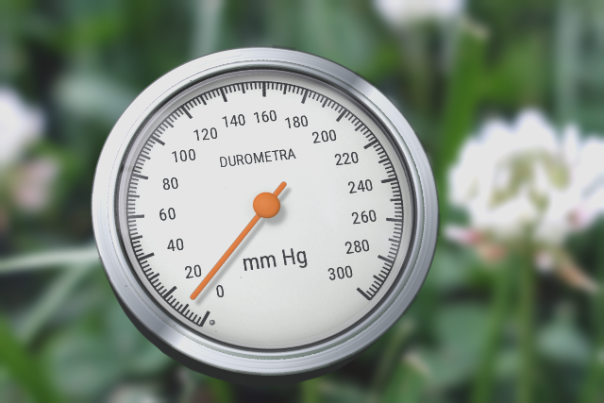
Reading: 10 mmHg
